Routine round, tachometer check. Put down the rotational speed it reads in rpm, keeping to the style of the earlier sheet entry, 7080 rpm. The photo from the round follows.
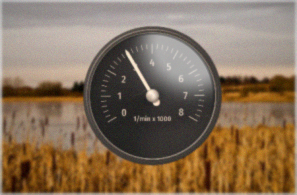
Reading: 3000 rpm
